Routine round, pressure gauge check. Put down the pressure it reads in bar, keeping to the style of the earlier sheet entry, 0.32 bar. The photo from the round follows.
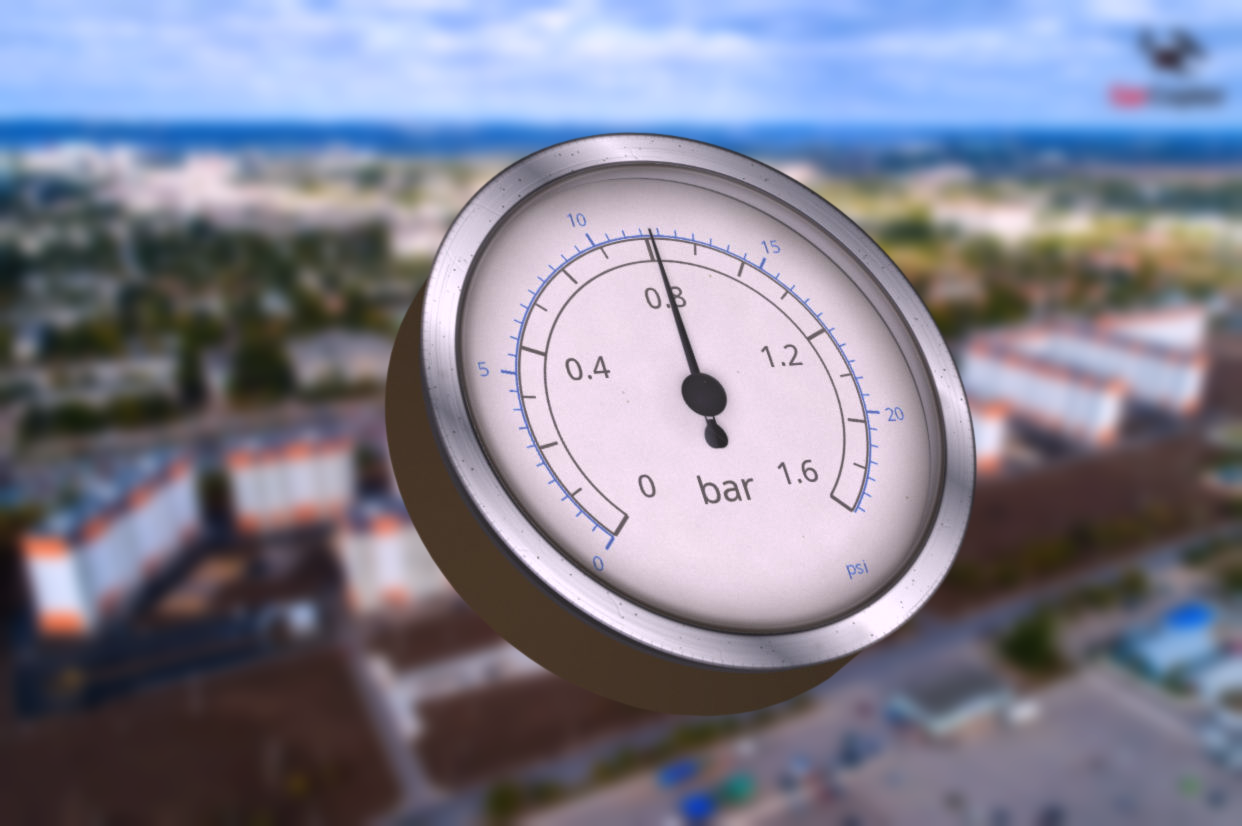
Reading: 0.8 bar
